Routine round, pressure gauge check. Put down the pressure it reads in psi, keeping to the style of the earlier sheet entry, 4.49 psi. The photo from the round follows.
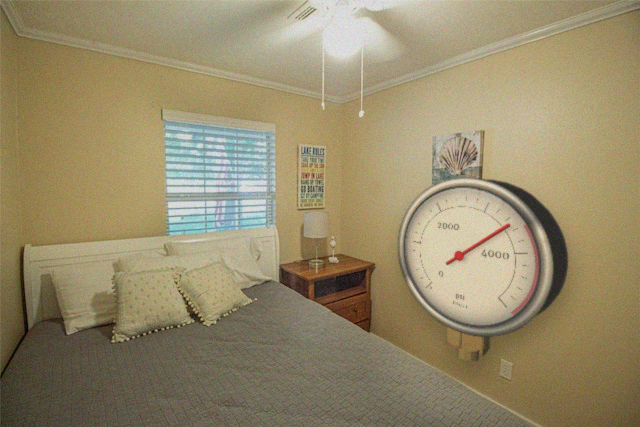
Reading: 3500 psi
